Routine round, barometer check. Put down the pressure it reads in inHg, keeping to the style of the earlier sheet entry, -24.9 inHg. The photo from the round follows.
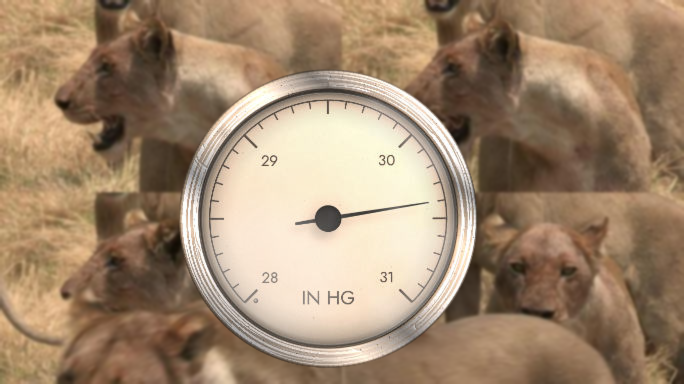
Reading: 30.4 inHg
